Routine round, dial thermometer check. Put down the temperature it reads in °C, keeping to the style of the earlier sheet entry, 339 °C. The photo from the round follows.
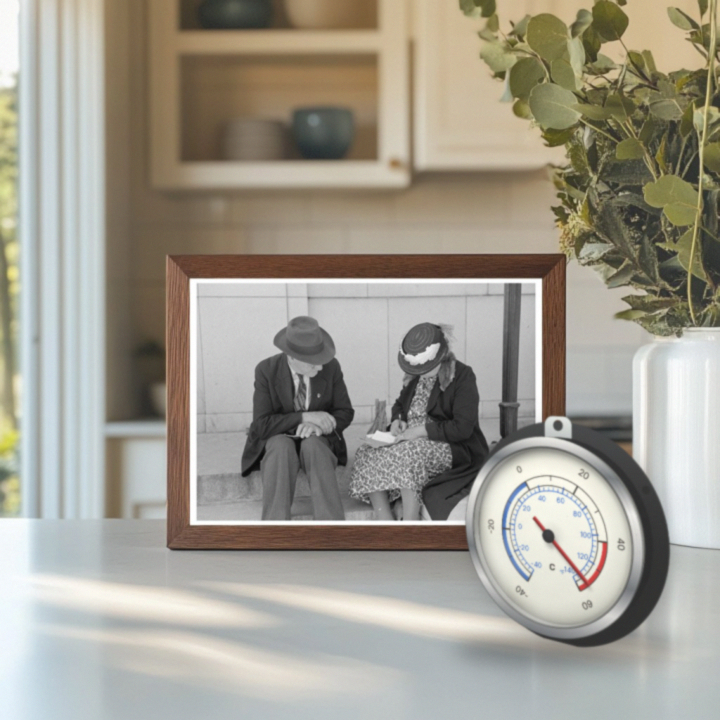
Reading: 55 °C
